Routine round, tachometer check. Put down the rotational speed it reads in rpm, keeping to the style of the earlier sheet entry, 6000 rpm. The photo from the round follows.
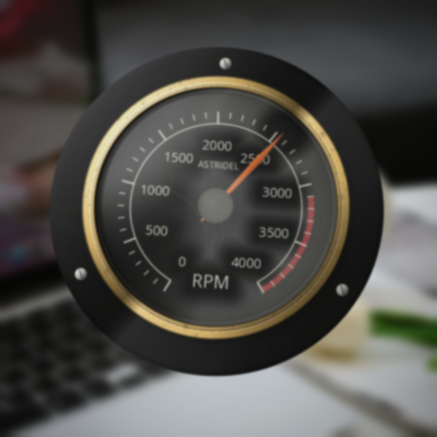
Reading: 2550 rpm
